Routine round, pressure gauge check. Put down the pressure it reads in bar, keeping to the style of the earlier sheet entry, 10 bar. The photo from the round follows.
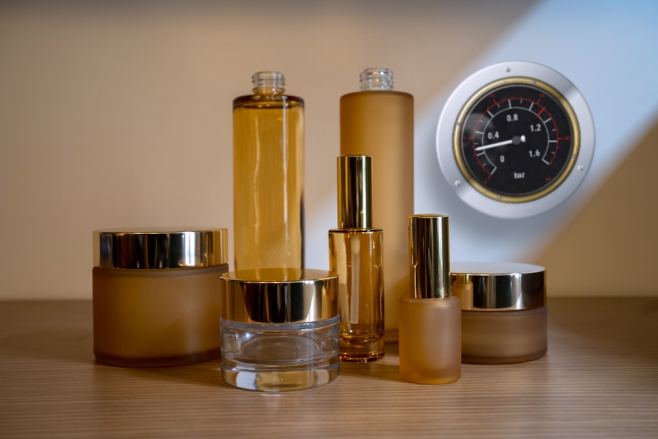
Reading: 0.25 bar
